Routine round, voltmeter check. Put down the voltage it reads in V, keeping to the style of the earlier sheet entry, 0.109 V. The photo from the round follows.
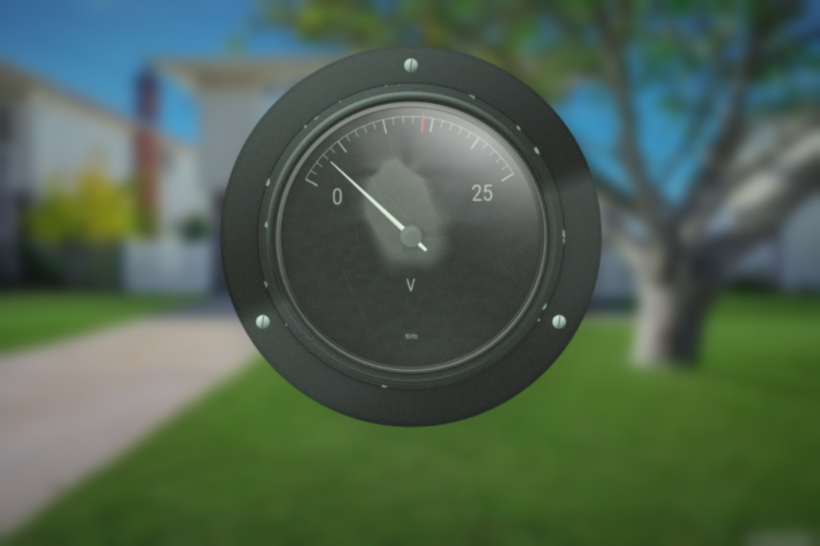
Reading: 3 V
